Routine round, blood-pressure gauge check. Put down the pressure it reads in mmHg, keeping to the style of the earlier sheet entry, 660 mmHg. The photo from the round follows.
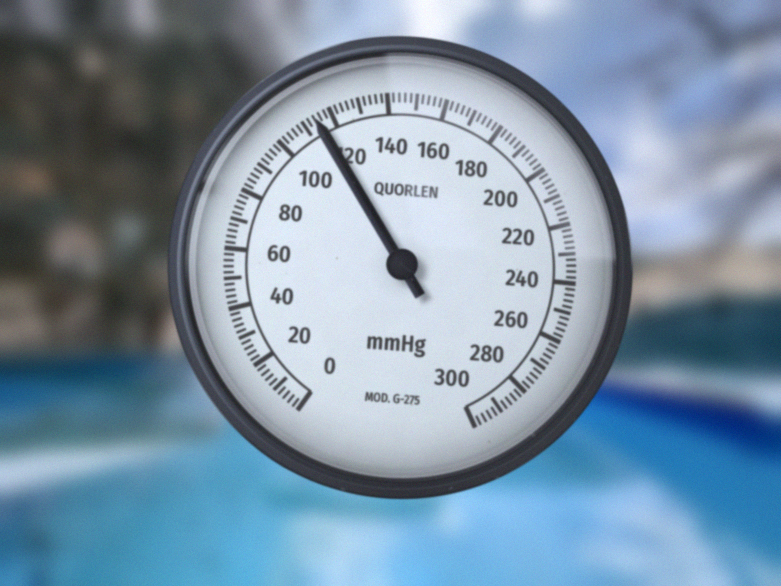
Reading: 114 mmHg
